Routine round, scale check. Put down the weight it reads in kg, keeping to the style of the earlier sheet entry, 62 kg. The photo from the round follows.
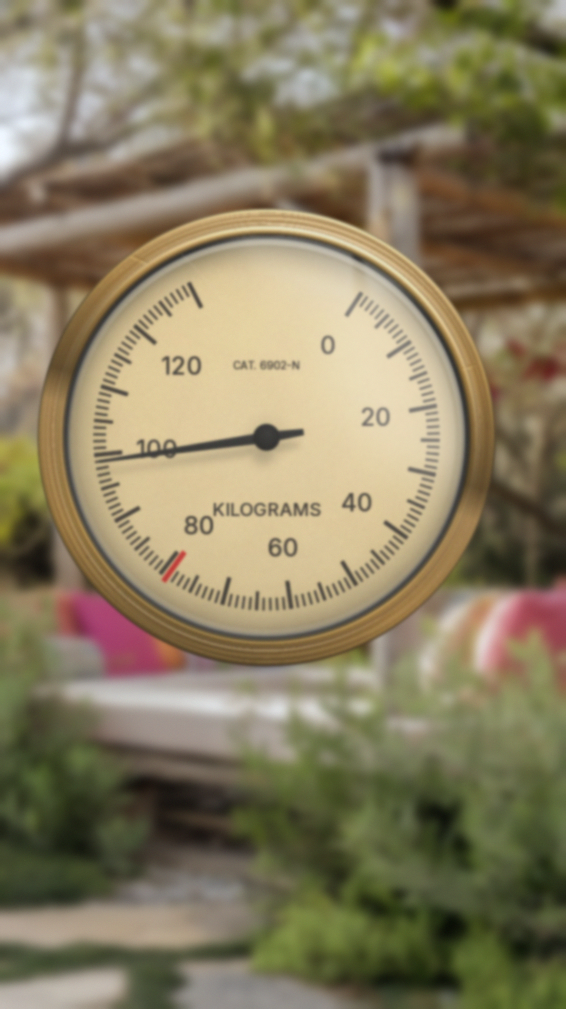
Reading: 99 kg
